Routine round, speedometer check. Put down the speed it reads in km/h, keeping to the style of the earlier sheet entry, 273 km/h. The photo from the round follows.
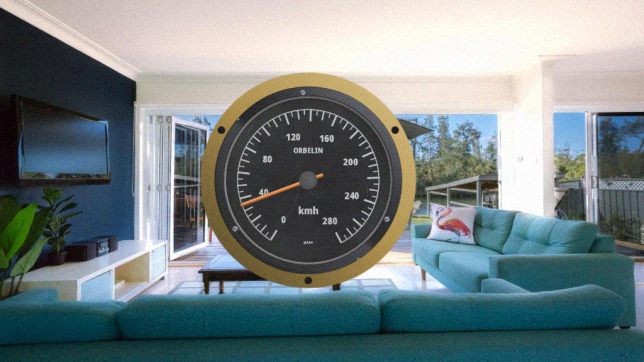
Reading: 35 km/h
